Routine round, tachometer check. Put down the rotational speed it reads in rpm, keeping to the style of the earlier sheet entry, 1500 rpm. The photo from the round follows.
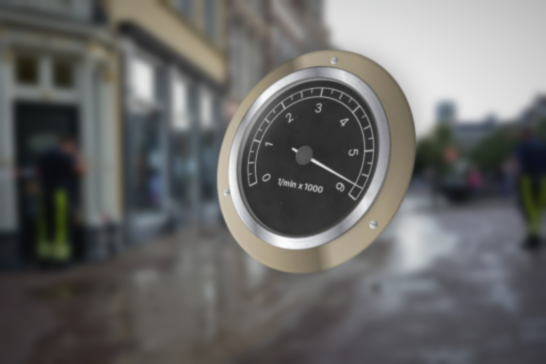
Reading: 5750 rpm
